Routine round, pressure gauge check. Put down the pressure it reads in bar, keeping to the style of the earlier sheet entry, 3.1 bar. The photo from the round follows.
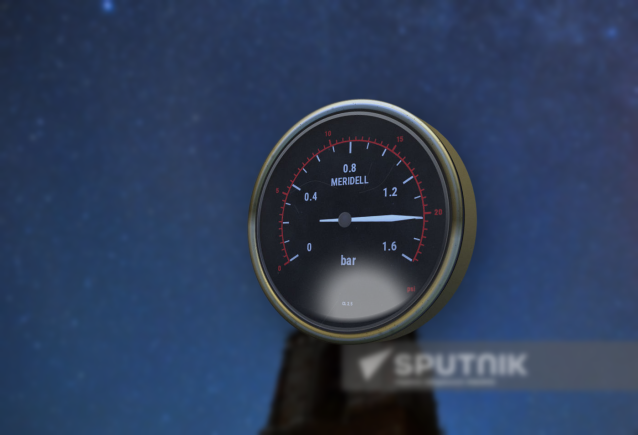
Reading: 1.4 bar
